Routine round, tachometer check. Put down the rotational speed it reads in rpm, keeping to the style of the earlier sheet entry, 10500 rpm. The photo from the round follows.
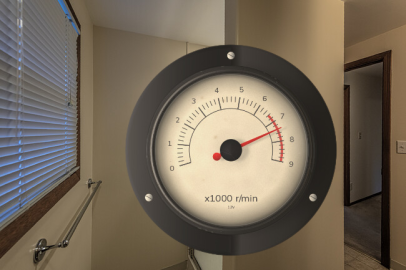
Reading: 7400 rpm
